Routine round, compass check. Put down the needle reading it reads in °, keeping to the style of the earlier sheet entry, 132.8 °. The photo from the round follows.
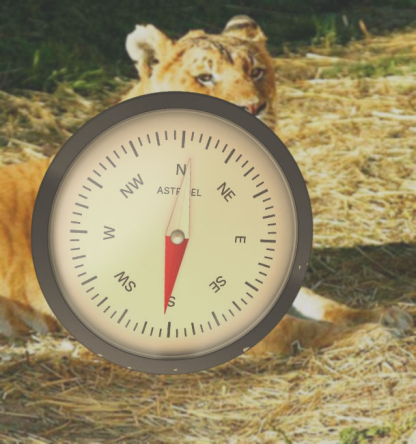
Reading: 185 °
